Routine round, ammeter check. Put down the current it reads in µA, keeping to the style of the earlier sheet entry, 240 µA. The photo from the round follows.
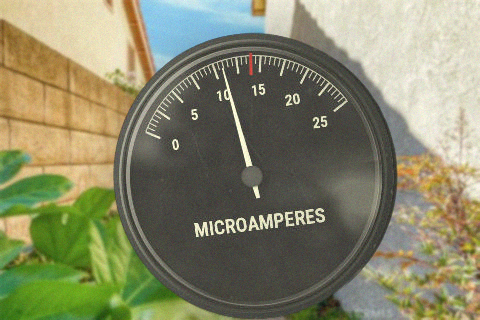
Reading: 11 µA
